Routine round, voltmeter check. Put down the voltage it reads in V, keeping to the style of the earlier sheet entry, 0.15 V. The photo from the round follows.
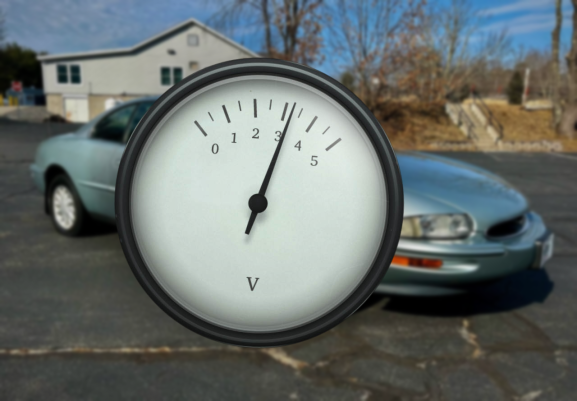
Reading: 3.25 V
